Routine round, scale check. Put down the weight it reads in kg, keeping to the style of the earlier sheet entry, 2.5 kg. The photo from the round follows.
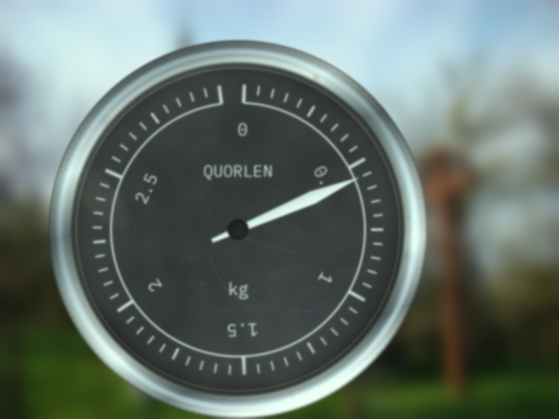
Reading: 0.55 kg
